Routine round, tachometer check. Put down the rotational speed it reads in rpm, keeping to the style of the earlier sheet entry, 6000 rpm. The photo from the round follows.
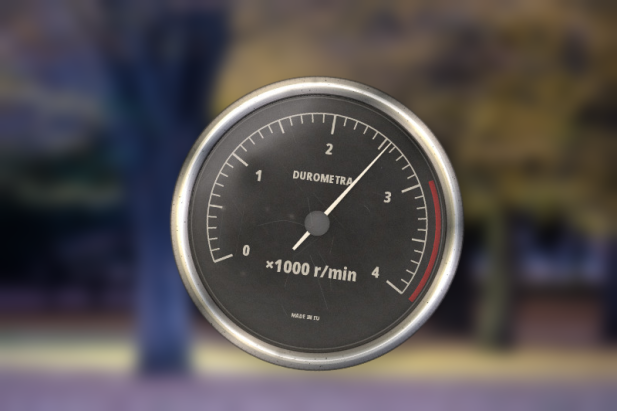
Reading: 2550 rpm
